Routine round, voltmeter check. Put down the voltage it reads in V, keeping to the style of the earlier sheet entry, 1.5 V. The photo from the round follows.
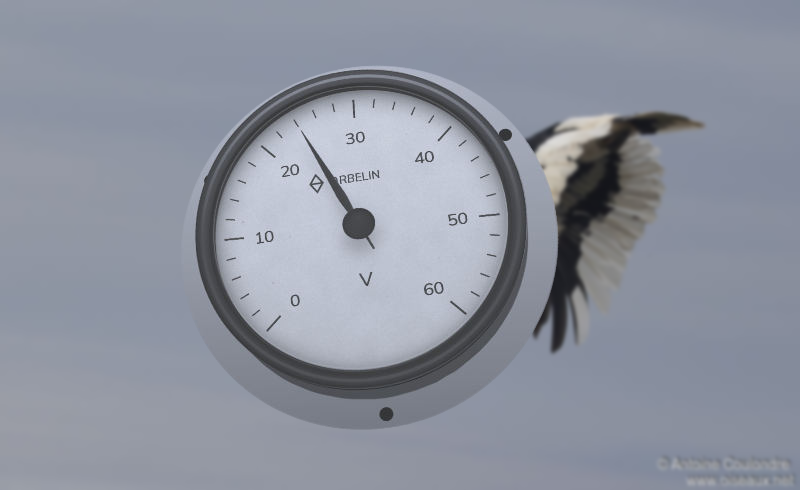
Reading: 24 V
